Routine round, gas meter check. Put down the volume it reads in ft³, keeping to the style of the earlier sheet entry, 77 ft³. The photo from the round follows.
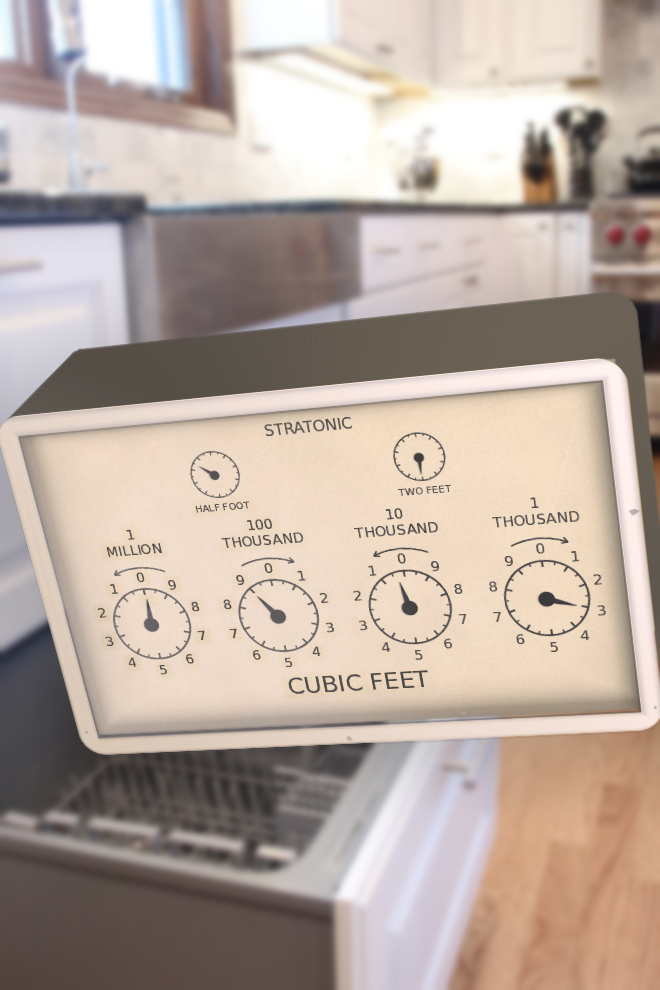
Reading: 990300 ft³
